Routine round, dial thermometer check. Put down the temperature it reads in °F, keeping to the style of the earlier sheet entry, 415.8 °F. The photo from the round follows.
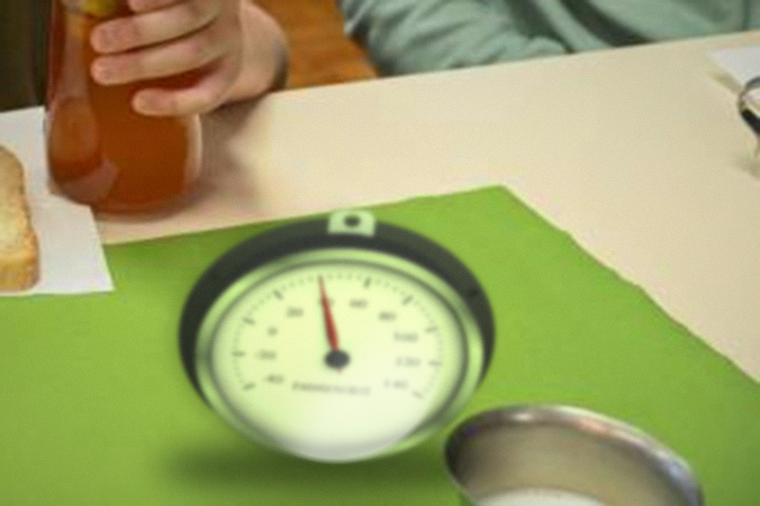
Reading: 40 °F
